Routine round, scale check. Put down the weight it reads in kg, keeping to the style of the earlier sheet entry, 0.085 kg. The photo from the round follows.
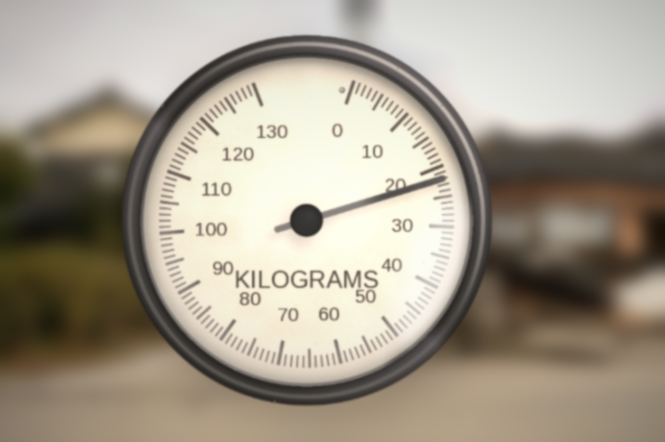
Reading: 22 kg
